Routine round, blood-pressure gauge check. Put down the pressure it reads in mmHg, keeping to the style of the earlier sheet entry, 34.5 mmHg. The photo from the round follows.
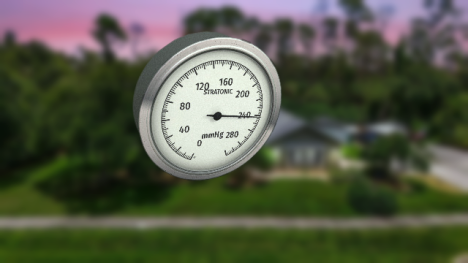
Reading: 240 mmHg
